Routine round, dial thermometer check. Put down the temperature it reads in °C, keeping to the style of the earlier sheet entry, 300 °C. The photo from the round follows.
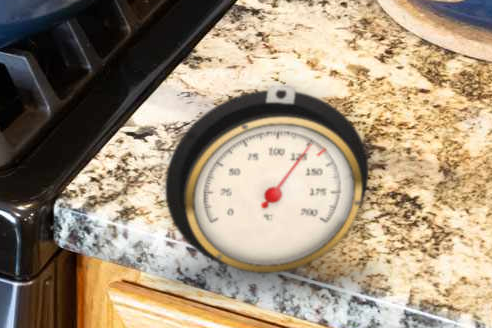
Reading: 125 °C
